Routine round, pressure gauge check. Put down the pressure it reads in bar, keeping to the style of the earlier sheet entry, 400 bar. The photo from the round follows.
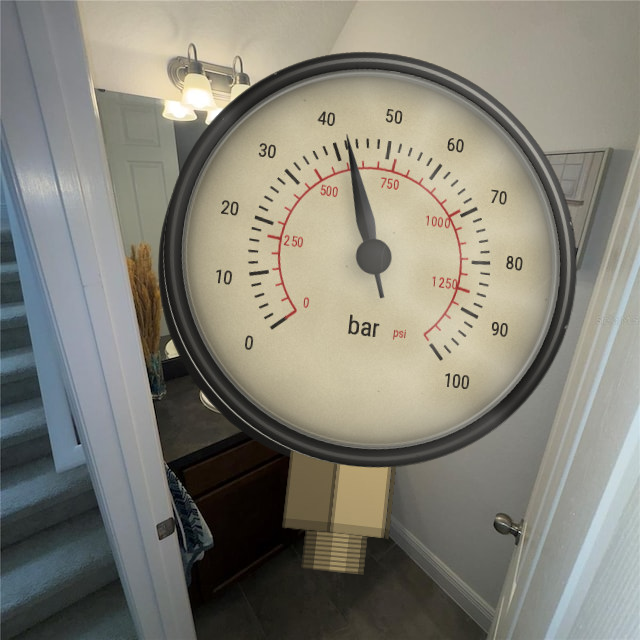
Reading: 42 bar
